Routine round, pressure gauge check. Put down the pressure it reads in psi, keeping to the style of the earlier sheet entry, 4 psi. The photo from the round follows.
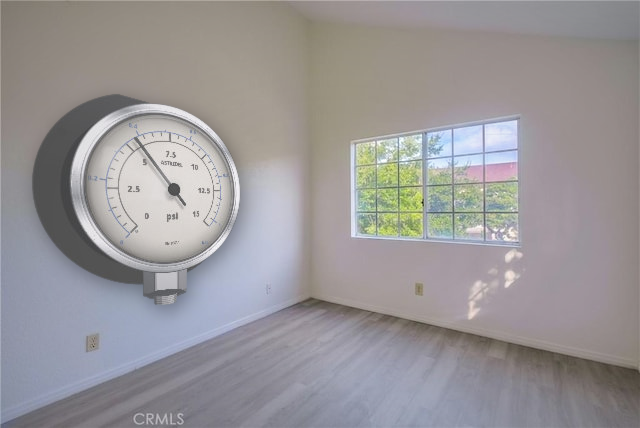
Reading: 5.5 psi
